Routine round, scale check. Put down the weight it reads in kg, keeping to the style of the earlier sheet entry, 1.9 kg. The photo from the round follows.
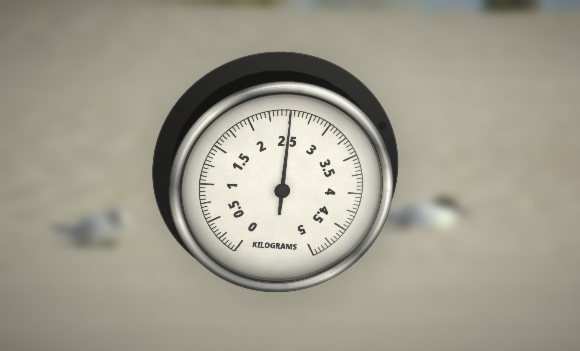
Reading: 2.5 kg
